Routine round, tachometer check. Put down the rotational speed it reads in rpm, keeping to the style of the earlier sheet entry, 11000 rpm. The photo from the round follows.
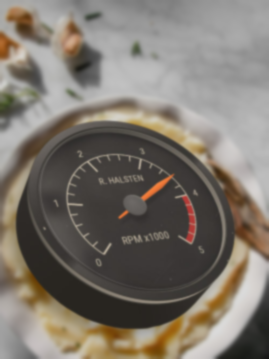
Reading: 3600 rpm
